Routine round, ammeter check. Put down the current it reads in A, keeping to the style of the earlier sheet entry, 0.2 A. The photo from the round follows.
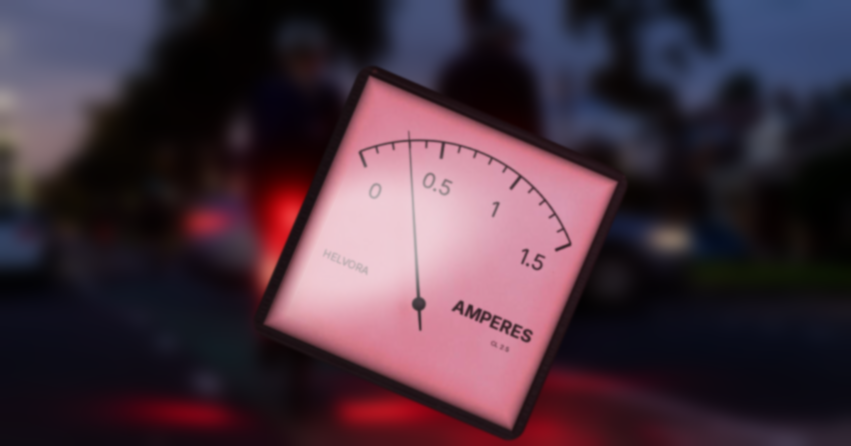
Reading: 0.3 A
